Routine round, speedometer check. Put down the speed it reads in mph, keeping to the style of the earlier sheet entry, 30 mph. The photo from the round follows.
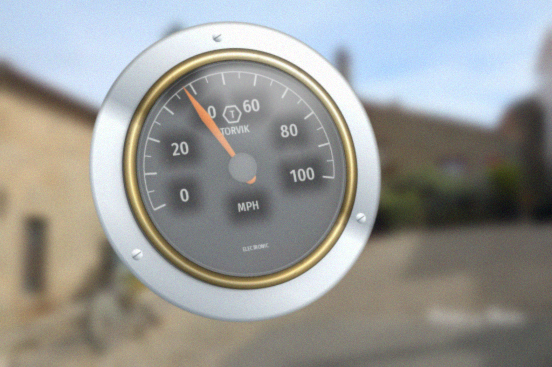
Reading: 37.5 mph
